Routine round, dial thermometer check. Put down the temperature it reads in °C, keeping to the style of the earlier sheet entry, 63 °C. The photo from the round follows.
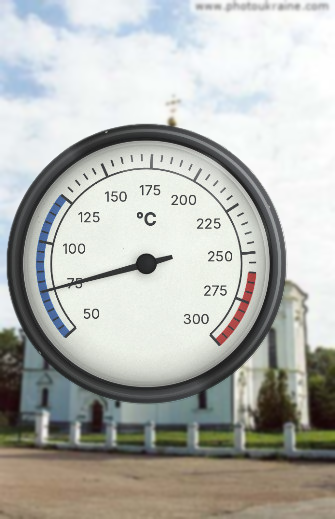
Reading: 75 °C
